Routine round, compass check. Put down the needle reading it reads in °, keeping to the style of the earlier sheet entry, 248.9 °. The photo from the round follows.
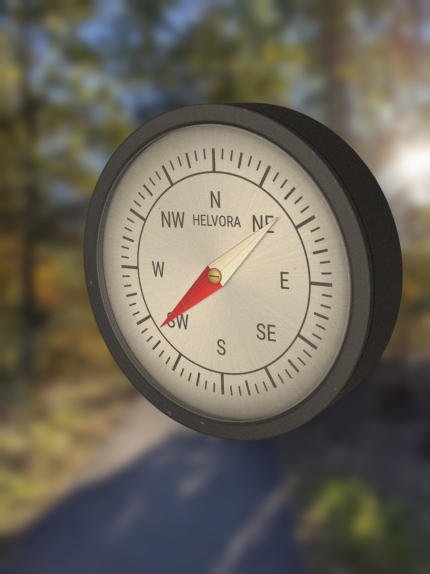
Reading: 230 °
